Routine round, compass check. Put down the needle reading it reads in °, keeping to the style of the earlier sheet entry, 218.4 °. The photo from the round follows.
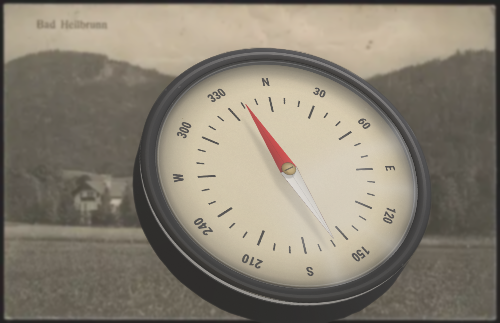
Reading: 340 °
